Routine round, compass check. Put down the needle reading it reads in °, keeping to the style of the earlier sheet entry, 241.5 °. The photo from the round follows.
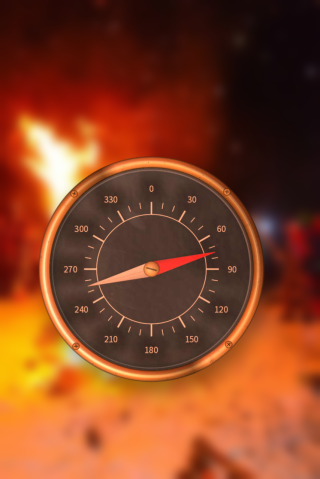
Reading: 75 °
